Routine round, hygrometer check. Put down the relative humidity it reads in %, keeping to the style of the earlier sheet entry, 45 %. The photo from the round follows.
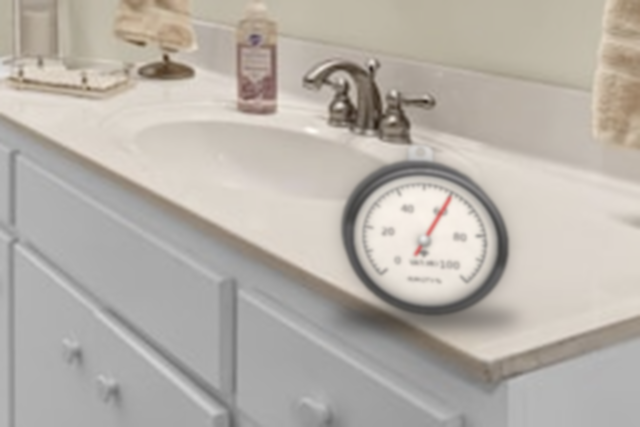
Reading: 60 %
